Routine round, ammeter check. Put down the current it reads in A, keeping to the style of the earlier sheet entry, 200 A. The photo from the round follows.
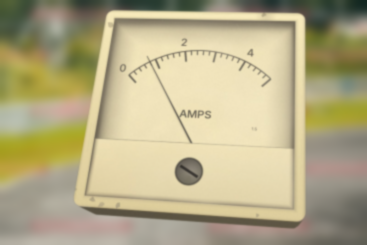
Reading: 0.8 A
